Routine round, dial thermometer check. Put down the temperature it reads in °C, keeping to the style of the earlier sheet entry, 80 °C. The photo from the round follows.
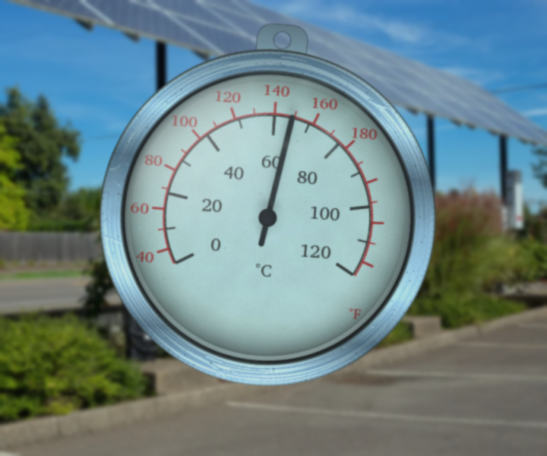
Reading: 65 °C
